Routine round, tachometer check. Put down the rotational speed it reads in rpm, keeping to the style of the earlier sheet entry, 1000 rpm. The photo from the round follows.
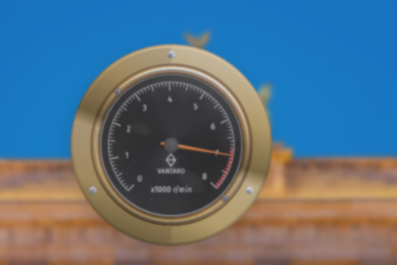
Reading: 7000 rpm
